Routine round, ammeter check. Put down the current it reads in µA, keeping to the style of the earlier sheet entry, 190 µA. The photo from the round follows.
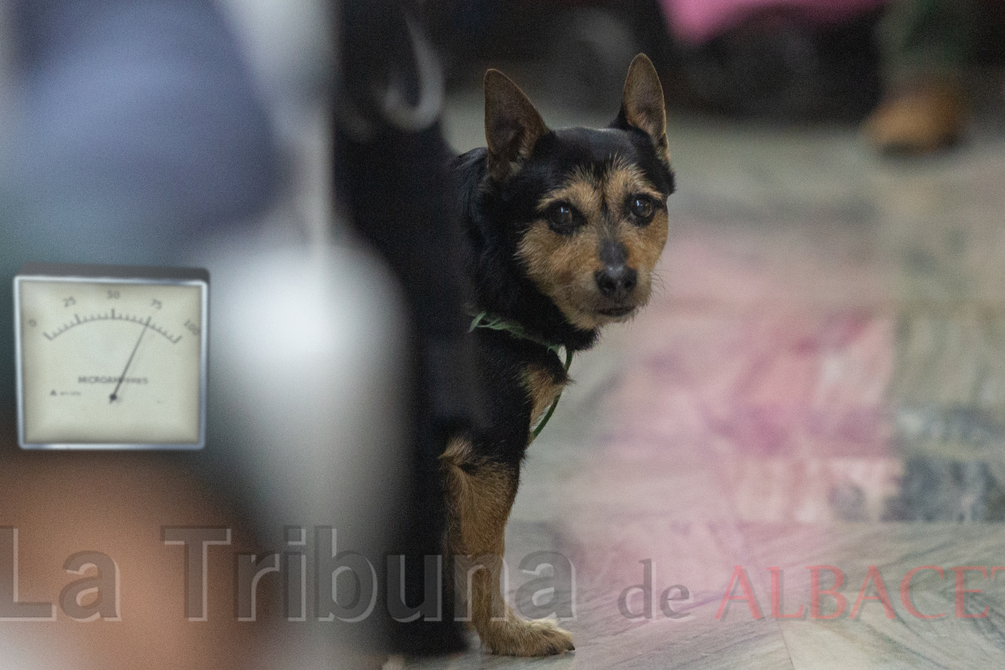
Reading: 75 µA
